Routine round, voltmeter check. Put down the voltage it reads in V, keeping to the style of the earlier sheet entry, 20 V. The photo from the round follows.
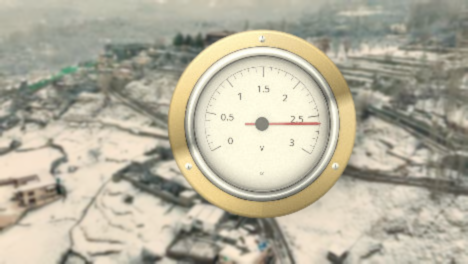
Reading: 2.6 V
